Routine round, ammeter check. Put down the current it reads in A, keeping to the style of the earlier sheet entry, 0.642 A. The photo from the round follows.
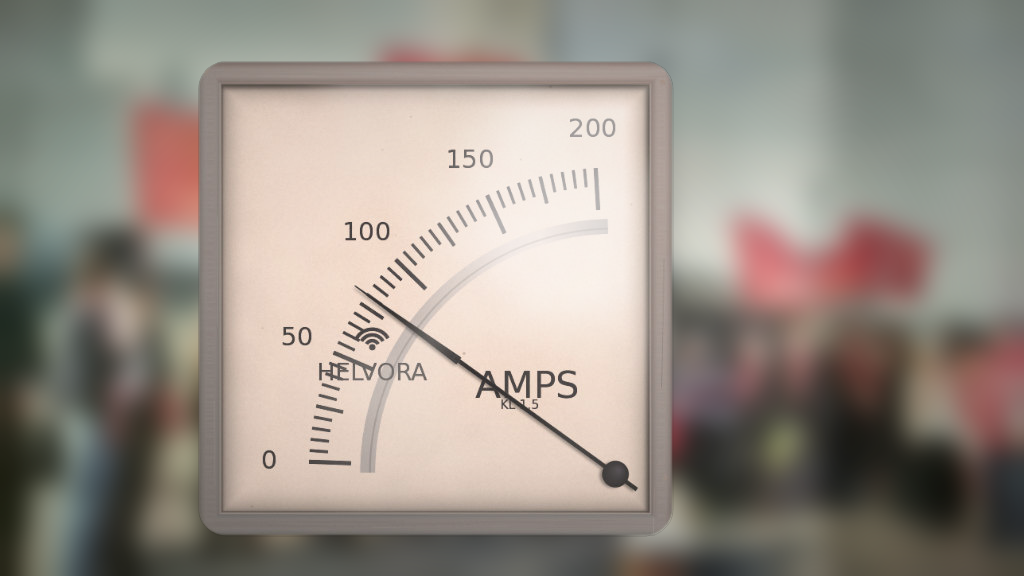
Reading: 80 A
